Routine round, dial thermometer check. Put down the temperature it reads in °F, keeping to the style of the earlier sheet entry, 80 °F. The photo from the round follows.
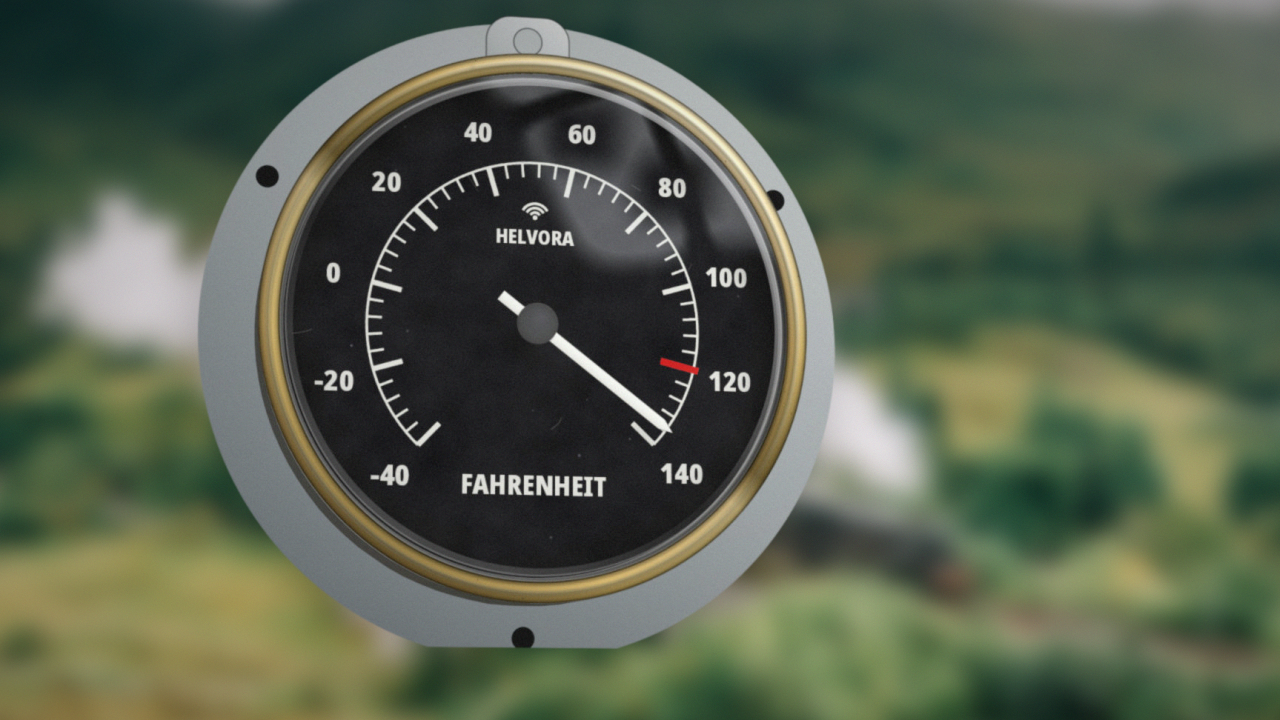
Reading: 136 °F
